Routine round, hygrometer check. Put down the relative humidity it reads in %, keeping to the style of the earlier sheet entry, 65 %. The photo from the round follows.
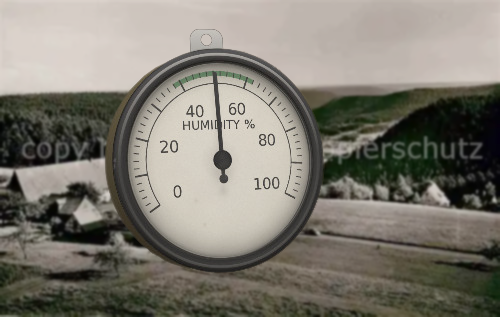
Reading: 50 %
